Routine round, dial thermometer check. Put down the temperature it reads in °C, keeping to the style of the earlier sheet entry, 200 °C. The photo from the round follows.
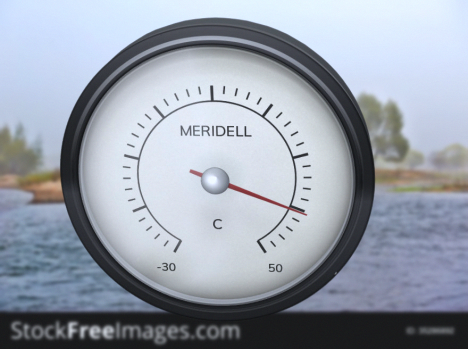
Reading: 40 °C
